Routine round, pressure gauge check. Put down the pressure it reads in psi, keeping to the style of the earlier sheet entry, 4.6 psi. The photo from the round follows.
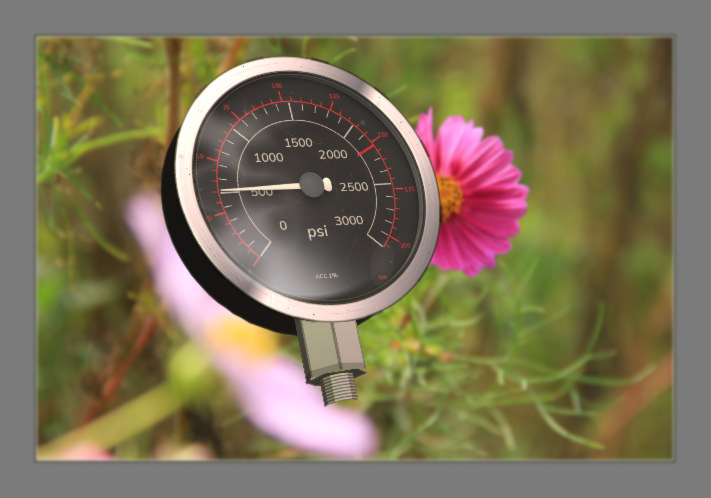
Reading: 500 psi
